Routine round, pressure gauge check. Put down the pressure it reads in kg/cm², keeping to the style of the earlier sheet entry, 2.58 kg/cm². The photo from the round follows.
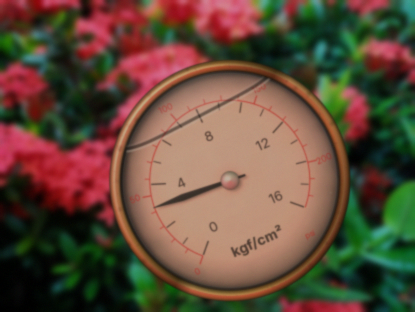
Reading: 3 kg/cm²
